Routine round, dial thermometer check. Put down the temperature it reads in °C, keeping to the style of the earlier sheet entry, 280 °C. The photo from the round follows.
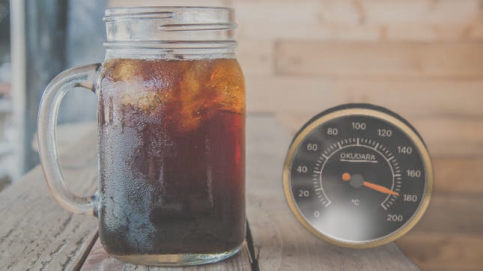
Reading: 180 °C
